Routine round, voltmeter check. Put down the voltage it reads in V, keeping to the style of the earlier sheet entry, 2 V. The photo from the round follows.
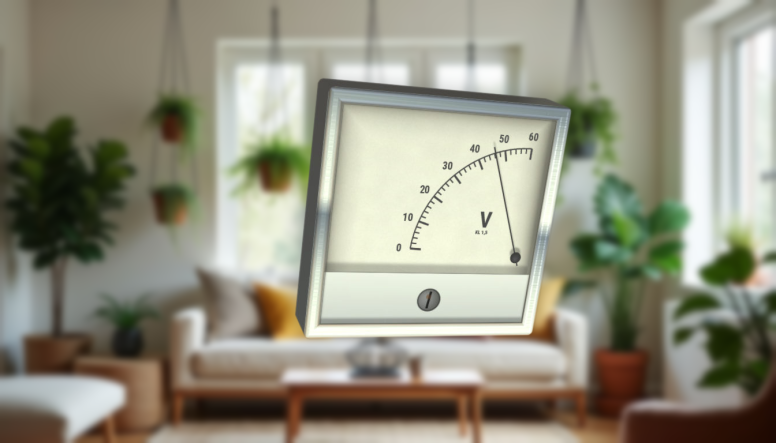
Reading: 46 V
